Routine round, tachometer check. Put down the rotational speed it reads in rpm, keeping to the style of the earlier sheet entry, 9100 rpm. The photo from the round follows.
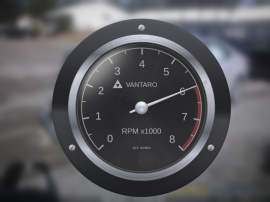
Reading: 6000 rpm
